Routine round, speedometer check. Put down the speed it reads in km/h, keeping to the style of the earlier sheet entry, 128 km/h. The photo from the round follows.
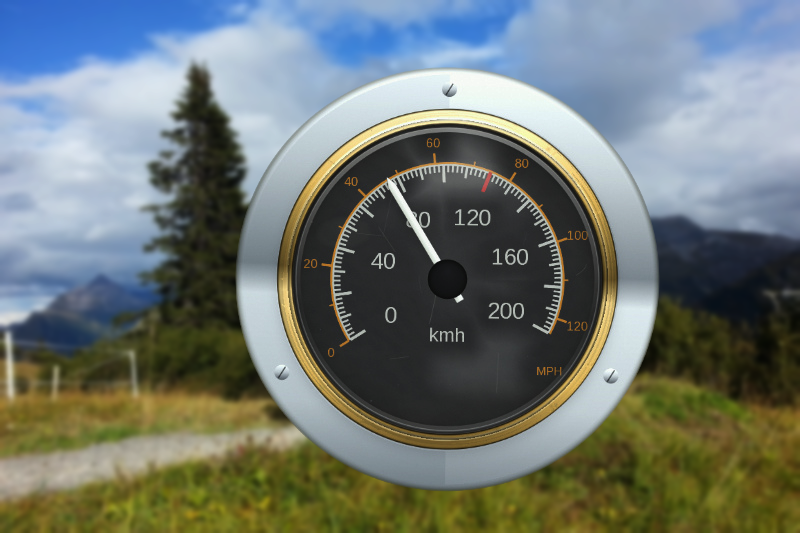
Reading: 76 km/h
